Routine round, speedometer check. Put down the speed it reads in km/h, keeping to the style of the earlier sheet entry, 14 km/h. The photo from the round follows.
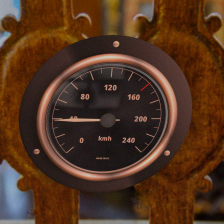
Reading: 40 km/h
